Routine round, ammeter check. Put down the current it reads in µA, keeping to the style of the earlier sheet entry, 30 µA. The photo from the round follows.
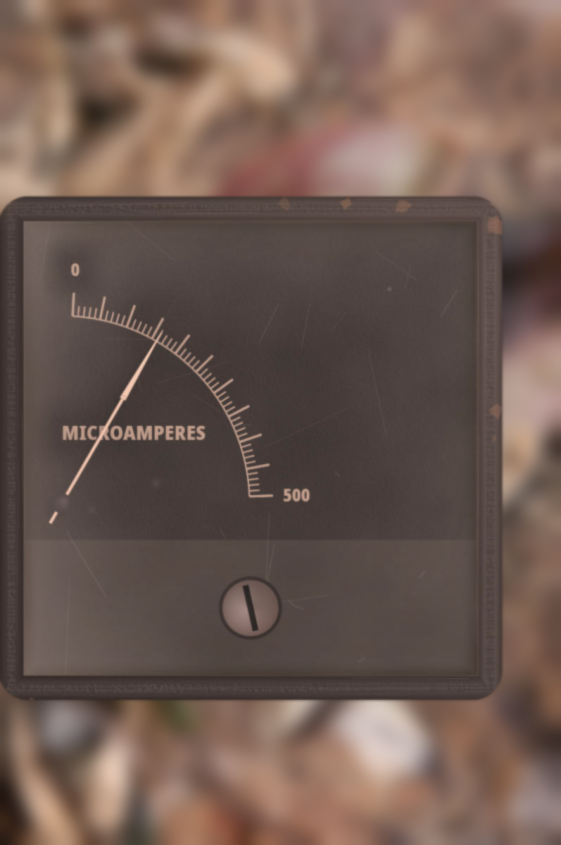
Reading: 160 µA
